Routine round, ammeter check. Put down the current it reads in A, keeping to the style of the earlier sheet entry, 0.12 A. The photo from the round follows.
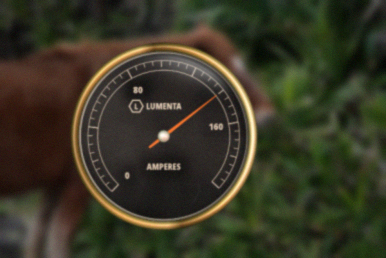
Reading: 140 A
